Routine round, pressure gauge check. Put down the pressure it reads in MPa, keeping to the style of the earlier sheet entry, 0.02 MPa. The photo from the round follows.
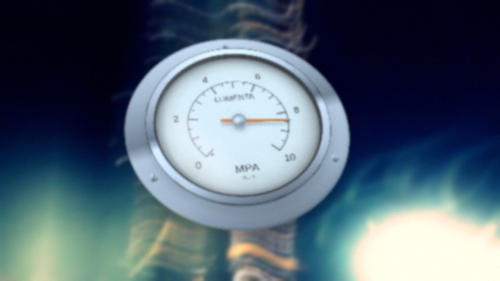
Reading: 8.5 MPa
